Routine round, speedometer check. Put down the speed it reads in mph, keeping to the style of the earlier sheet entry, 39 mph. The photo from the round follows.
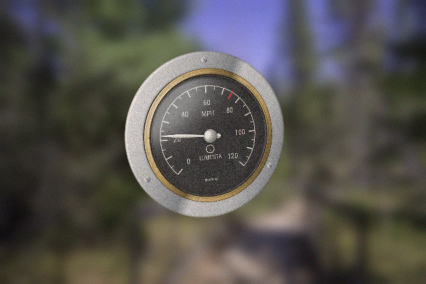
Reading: 22.5 mph
